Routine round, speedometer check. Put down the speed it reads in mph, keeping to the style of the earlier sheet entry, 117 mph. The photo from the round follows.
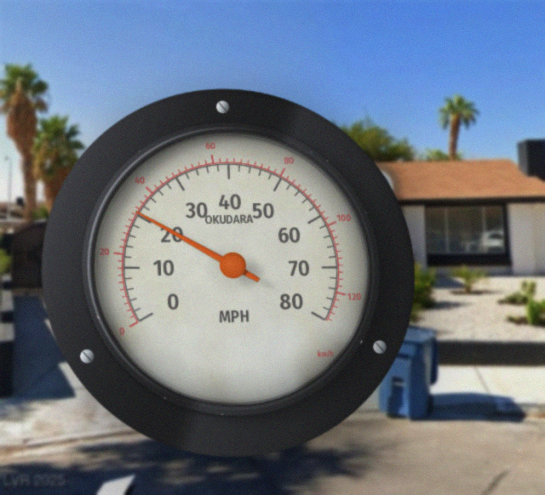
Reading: 20 mph
